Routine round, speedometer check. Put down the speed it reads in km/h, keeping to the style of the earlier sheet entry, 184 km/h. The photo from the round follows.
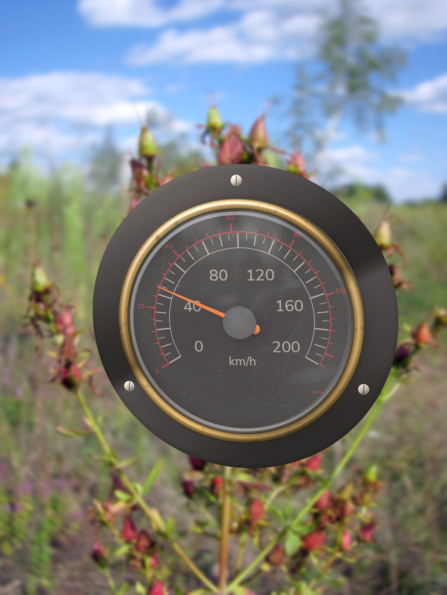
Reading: 45 km/h
